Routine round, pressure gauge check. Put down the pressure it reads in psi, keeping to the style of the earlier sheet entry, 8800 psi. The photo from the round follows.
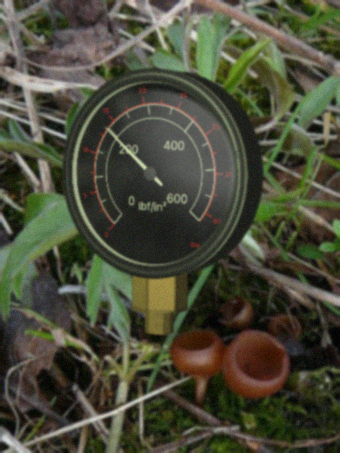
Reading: 200 psi
